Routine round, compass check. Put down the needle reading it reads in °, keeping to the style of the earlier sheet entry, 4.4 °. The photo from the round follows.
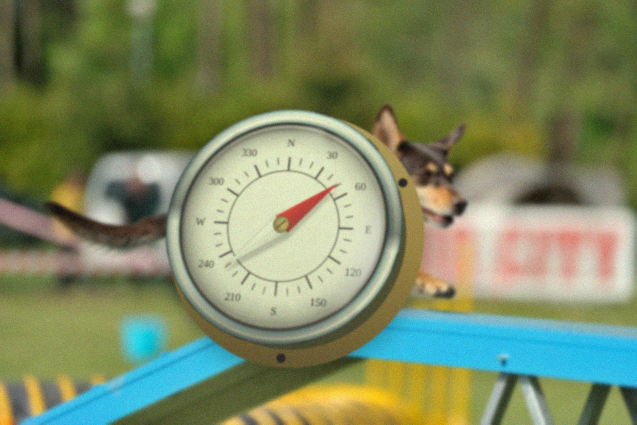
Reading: 50 °
